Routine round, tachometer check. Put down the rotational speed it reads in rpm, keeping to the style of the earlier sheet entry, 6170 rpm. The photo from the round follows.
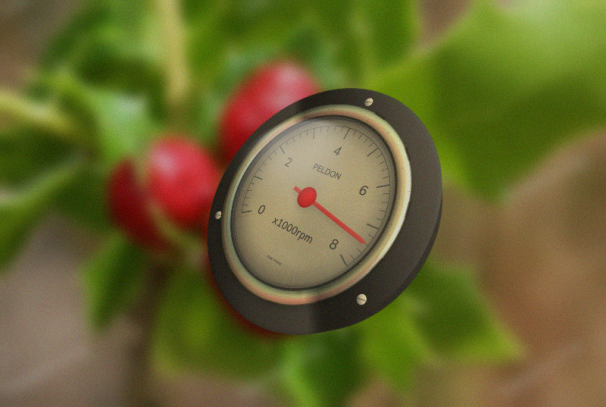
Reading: 7400 rpm
